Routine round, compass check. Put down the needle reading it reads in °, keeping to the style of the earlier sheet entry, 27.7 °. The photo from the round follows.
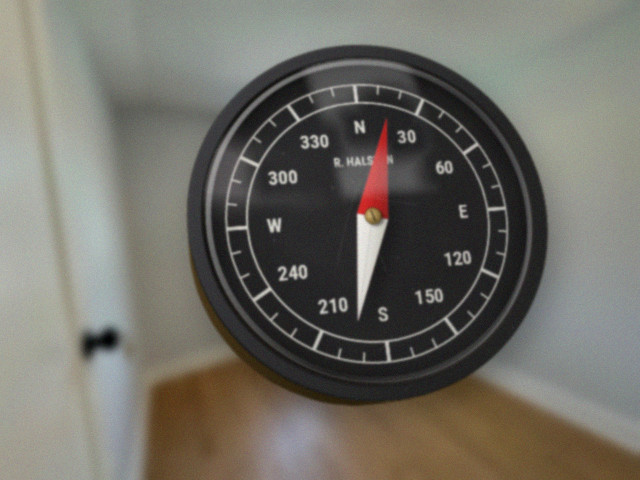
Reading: 15 °
